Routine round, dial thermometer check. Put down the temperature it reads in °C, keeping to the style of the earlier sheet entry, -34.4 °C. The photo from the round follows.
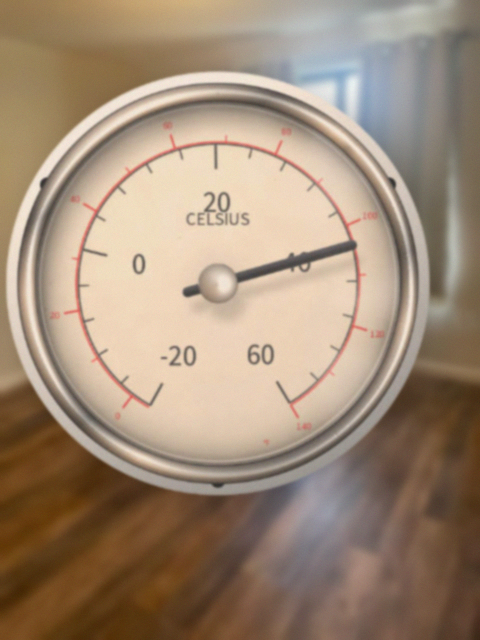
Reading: 40 °C
